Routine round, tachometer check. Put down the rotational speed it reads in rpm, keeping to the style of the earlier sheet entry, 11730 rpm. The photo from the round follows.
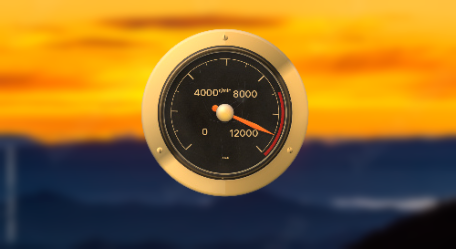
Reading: 11000 rpm
